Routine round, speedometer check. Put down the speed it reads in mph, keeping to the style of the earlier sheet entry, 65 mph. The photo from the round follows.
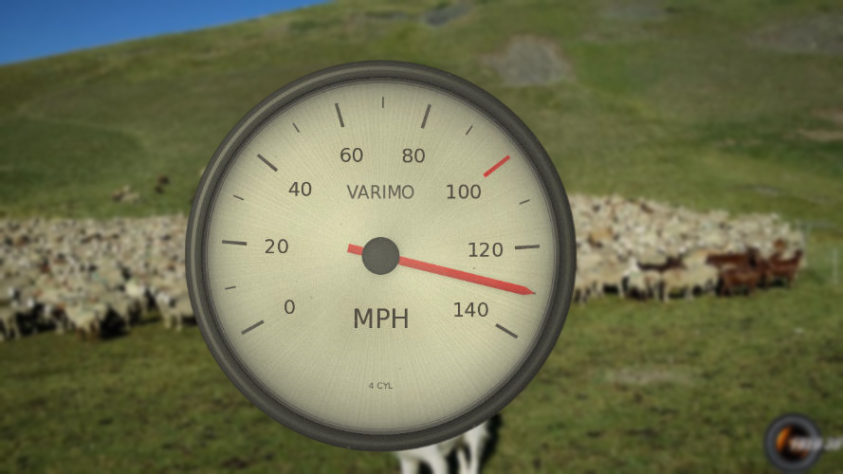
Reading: 130 mph
